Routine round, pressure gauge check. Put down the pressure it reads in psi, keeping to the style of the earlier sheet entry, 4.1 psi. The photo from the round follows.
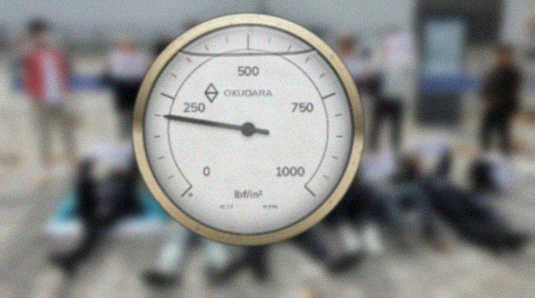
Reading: 200 psi
